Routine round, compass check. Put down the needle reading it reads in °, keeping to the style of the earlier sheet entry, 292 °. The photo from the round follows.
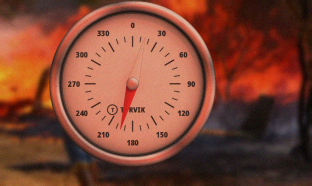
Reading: 195 °
